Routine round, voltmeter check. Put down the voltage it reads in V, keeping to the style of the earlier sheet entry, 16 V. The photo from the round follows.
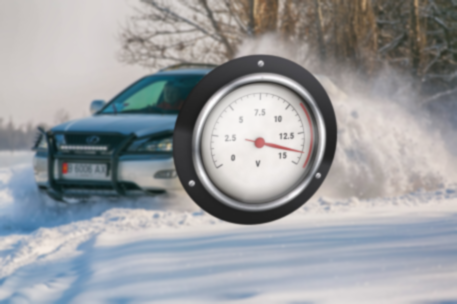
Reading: 14 V
